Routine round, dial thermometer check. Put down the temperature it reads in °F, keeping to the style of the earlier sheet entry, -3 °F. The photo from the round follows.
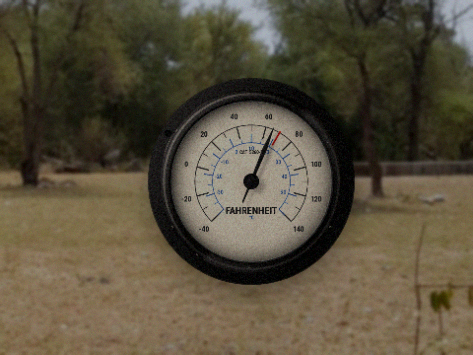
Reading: 65 °F
